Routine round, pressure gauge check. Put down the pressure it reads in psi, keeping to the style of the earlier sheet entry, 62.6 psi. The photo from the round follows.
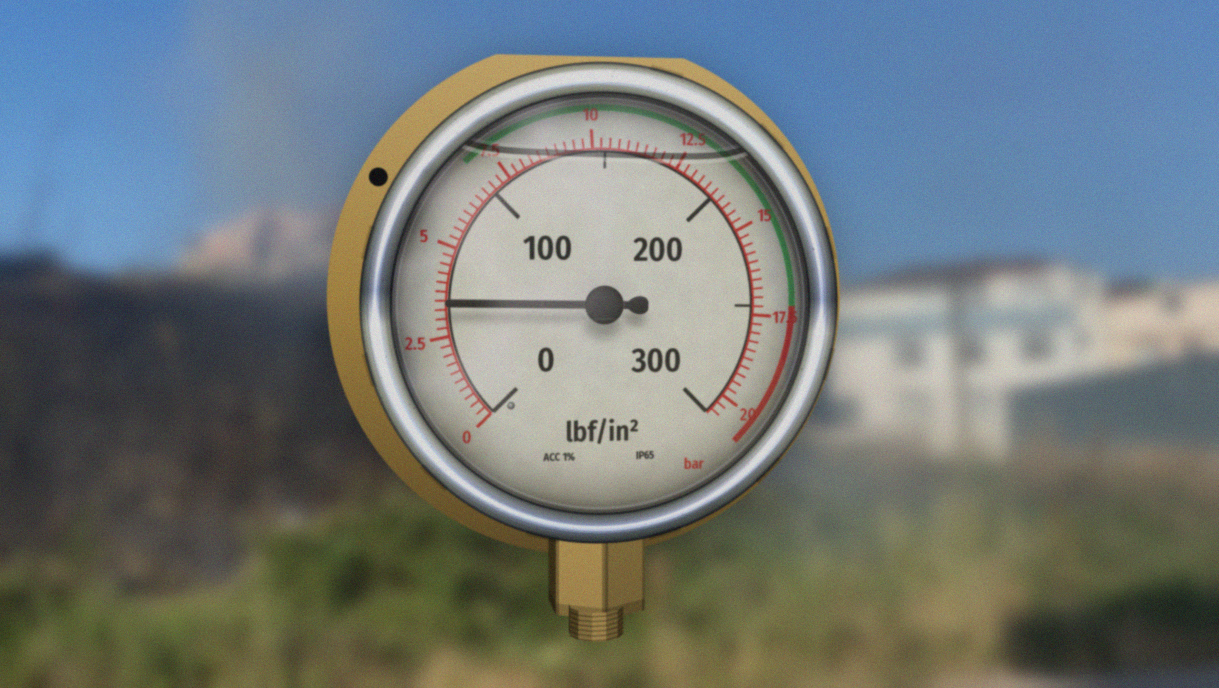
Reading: 50 psi
